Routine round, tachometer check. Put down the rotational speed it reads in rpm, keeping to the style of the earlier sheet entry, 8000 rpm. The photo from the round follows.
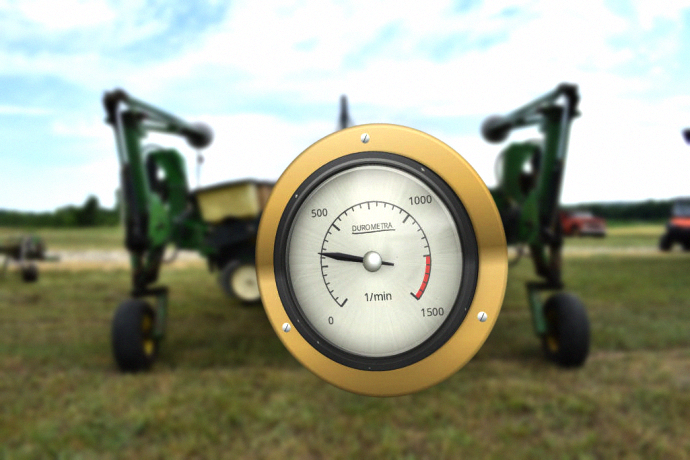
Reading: 325 rpm
